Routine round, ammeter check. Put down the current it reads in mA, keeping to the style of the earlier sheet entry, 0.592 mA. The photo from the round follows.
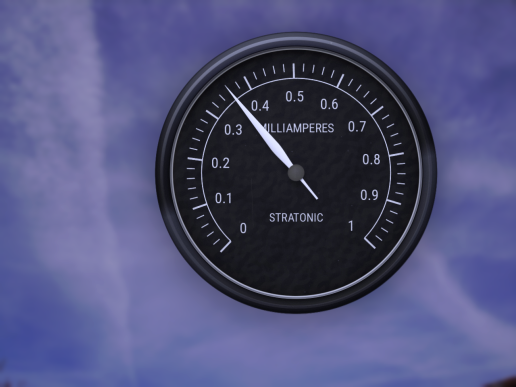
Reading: 0.36 mA
